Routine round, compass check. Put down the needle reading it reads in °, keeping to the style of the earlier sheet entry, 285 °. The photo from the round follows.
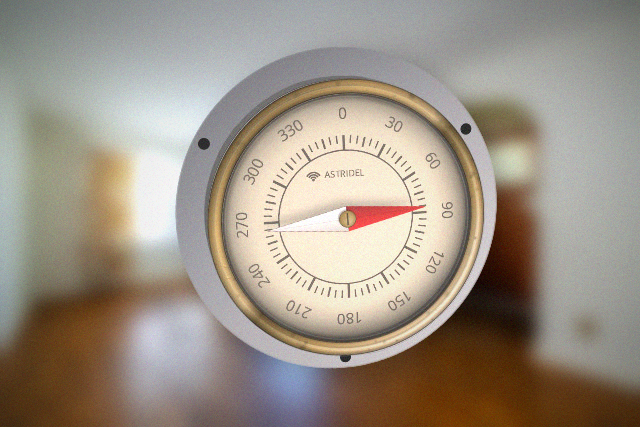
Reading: 85 °
